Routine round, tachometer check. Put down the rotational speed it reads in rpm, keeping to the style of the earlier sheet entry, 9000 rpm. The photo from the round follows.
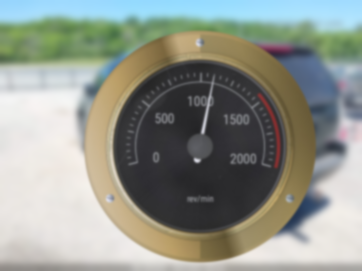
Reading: 1100 rpm
